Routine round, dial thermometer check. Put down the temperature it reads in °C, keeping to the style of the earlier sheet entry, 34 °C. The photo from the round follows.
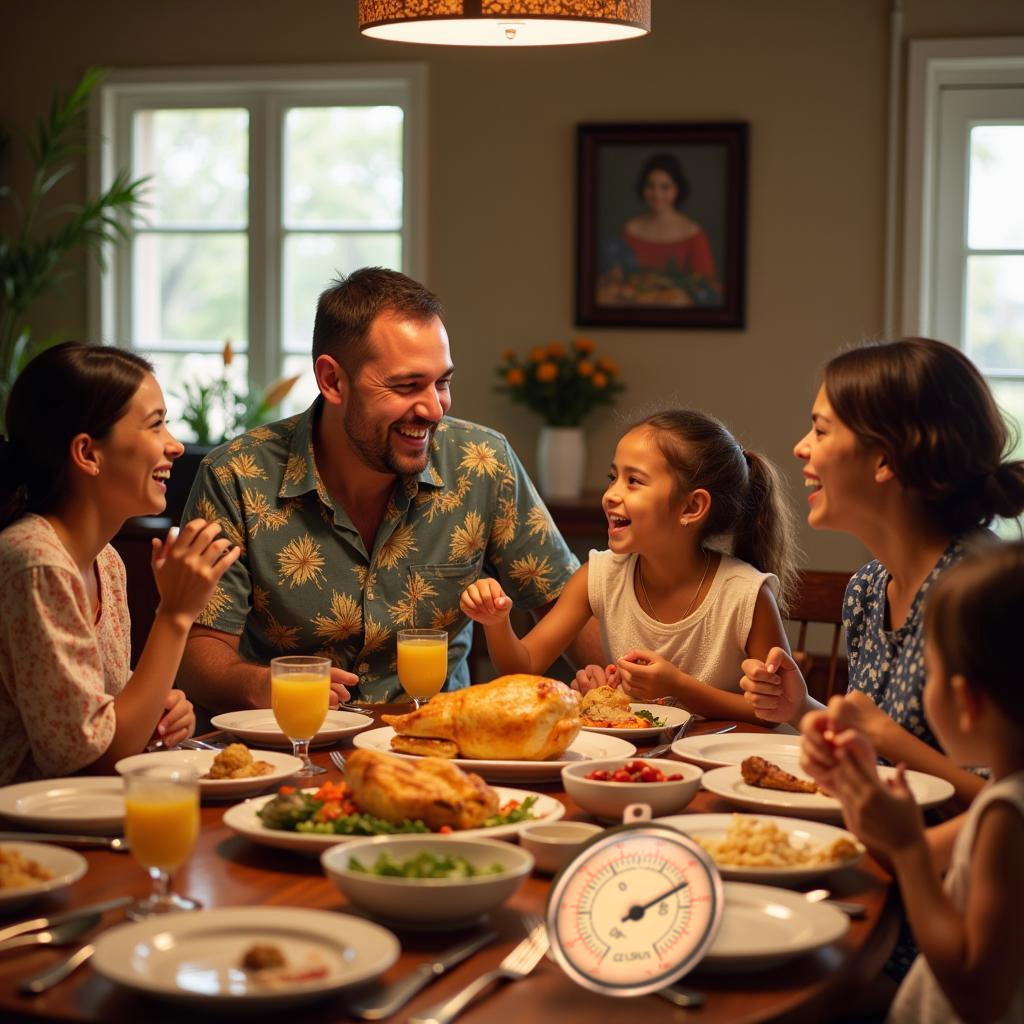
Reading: 30 °C
